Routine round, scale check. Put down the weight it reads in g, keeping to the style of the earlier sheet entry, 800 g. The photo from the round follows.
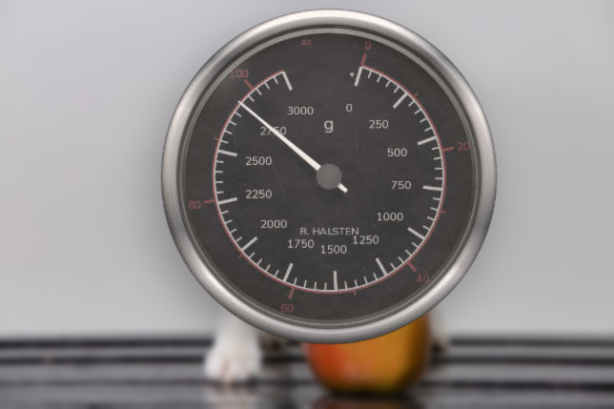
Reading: 2750 g
